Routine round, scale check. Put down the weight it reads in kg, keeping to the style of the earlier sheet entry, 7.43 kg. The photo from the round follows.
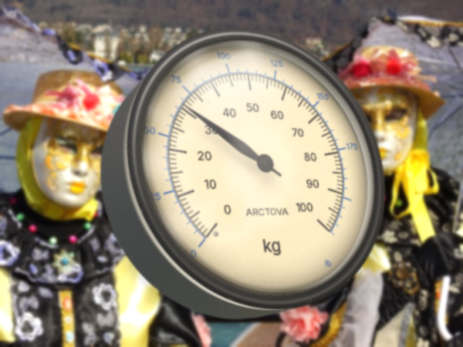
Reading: 30 kg
